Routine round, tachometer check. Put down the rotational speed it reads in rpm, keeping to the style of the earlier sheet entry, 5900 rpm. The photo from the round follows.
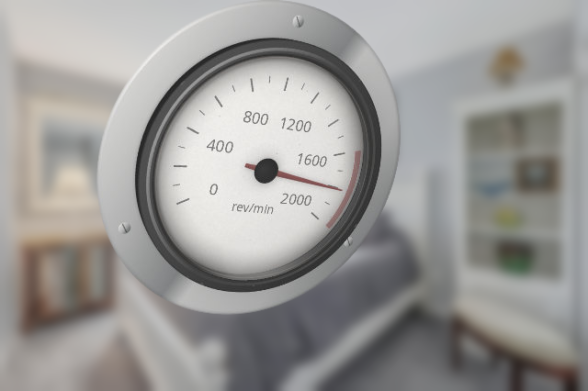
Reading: 1800 rpm
